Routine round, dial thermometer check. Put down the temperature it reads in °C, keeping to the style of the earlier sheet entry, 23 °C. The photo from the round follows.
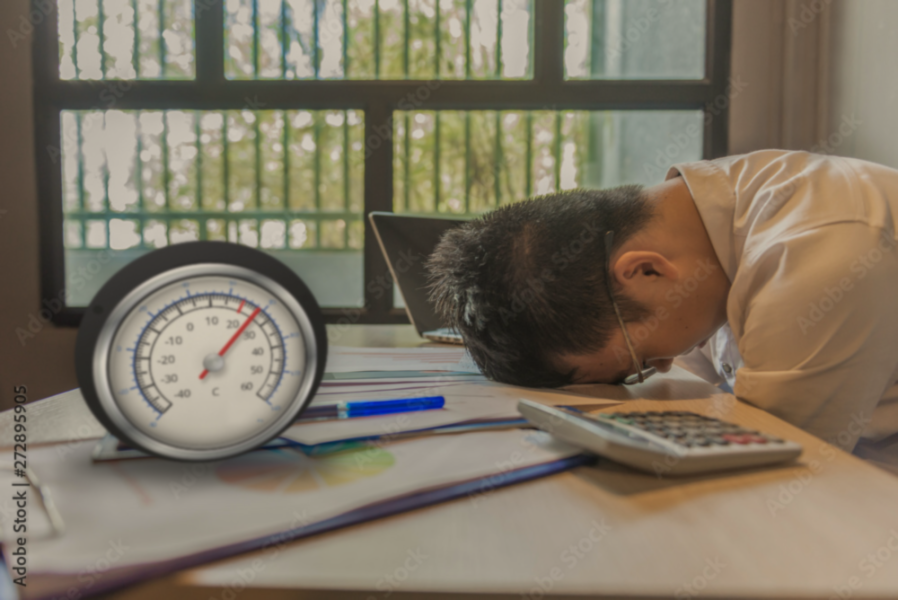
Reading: 25 °C
